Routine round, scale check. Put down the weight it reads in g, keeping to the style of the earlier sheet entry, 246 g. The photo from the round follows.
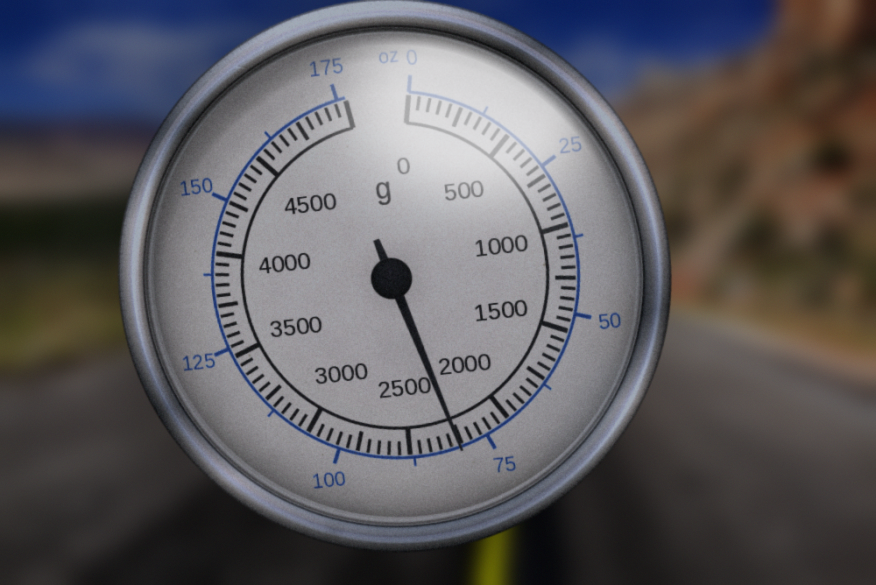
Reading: 2250 g
